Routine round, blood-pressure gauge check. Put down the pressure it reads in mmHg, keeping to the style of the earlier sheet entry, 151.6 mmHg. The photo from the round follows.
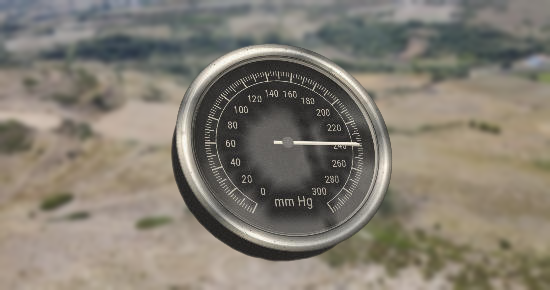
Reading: 240 mmHg
